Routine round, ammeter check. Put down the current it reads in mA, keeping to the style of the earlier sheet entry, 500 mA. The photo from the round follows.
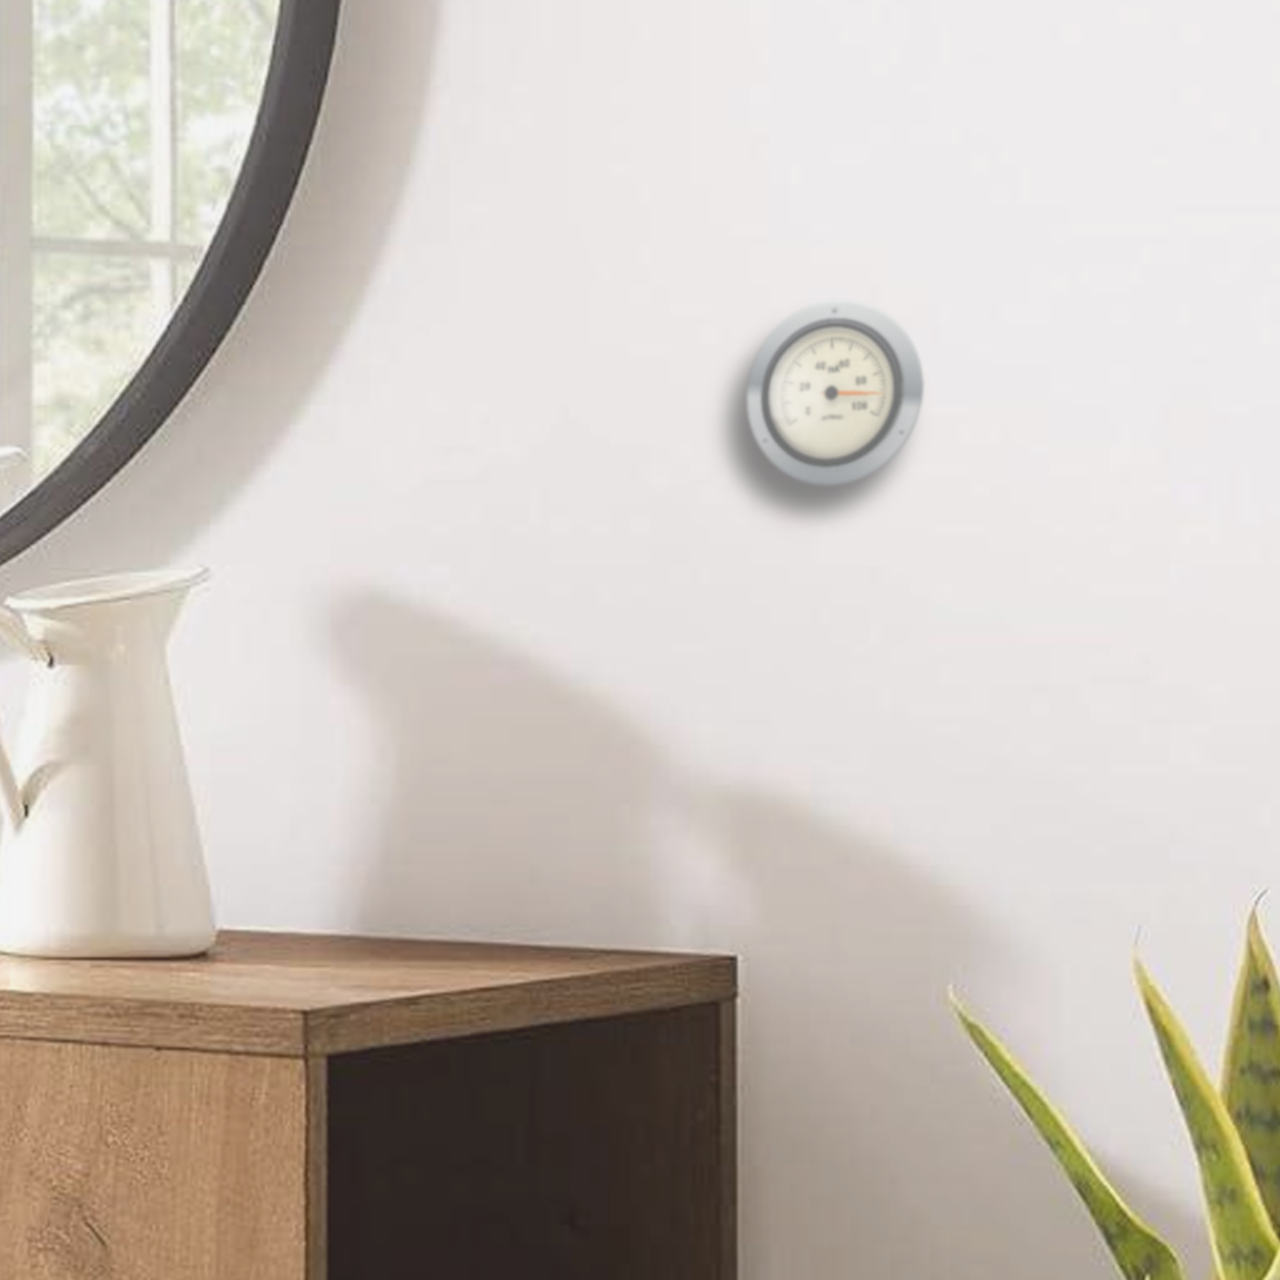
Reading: 90 mA
